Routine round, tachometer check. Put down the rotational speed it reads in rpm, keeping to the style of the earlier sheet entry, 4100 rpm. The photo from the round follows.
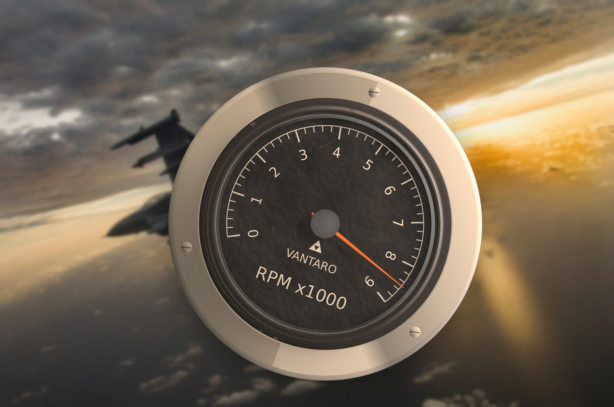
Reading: 8500 rpm
